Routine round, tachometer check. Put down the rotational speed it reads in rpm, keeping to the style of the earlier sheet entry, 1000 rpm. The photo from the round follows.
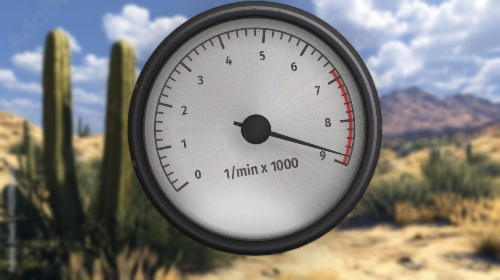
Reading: 8800 rpm
